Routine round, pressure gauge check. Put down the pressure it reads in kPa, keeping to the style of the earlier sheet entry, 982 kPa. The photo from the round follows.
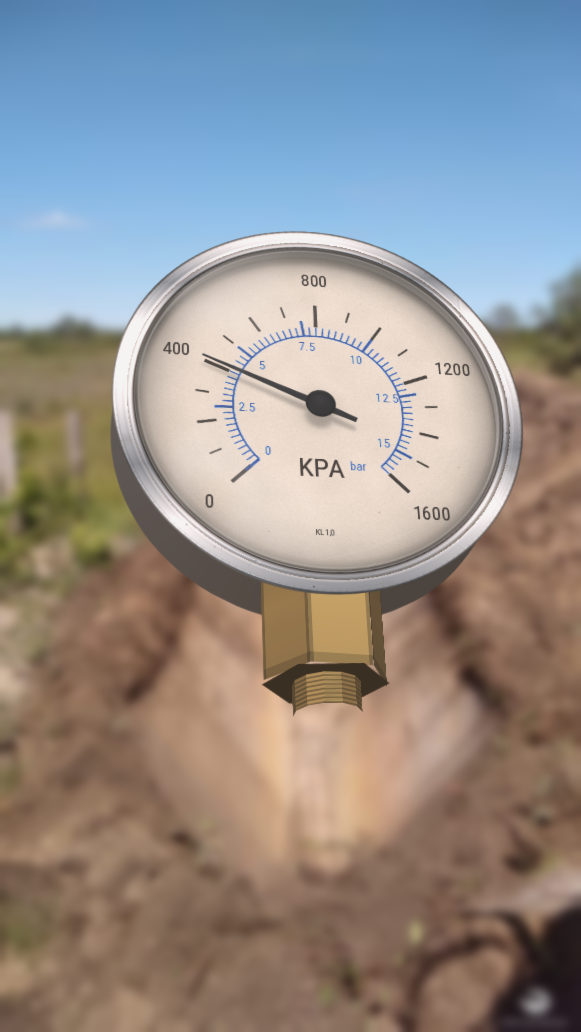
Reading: 400 kPa
